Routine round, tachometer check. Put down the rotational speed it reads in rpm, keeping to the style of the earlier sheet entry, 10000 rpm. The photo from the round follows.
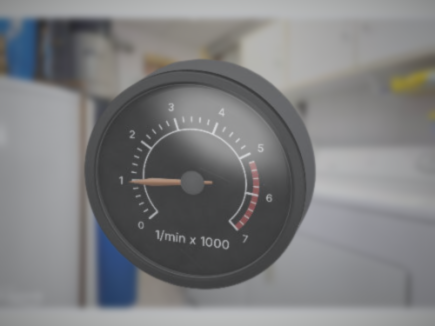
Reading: 1000 rpm
